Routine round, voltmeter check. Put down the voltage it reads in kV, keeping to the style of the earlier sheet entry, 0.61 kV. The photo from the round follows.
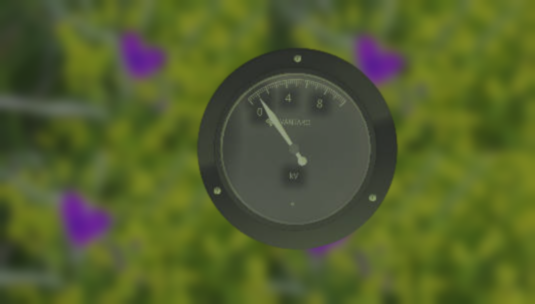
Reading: 1 kV
